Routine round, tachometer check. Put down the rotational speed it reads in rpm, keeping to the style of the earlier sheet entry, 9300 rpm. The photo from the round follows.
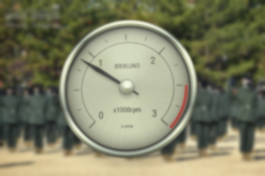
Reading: 875 rpm
